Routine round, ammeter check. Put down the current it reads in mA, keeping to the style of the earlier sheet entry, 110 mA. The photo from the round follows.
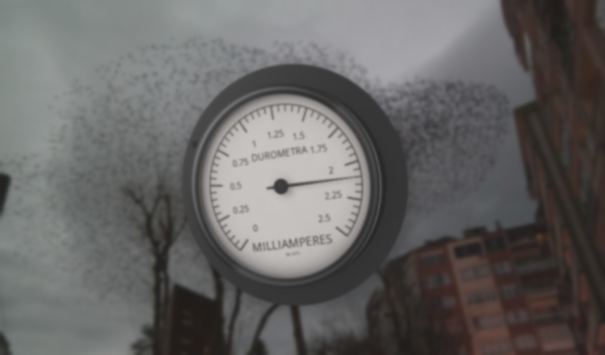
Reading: 2.1 mA
